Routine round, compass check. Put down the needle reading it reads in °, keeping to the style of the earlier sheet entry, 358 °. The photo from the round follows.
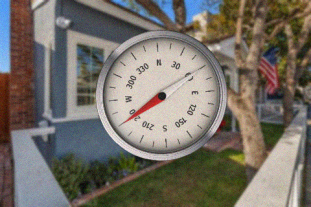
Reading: 240 °
